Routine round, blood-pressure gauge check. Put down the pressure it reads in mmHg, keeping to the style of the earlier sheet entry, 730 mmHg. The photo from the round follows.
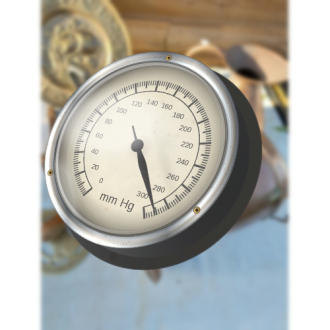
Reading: 290 mmHg
